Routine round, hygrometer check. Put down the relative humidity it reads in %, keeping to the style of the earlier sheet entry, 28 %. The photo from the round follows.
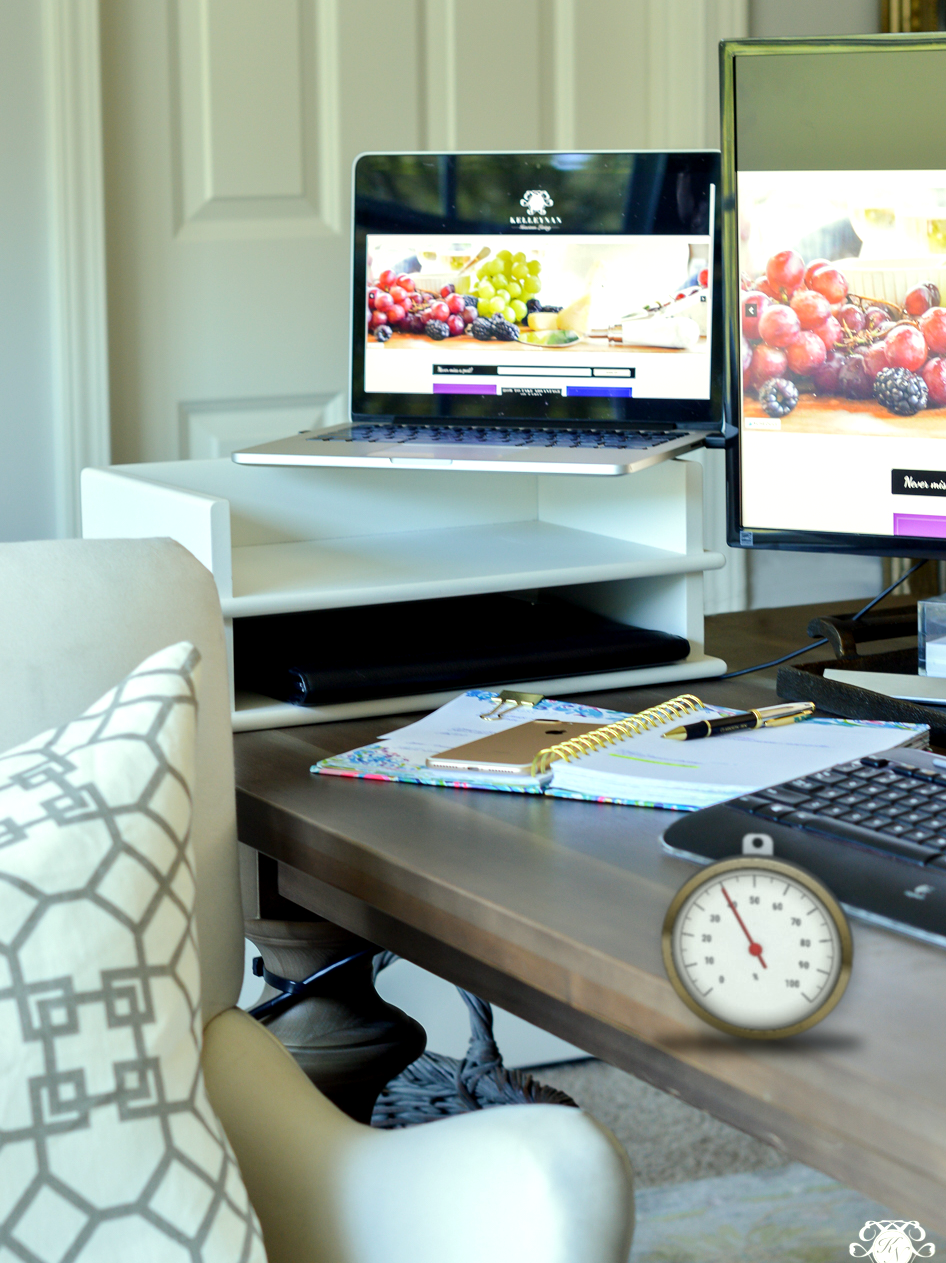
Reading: 40 %
